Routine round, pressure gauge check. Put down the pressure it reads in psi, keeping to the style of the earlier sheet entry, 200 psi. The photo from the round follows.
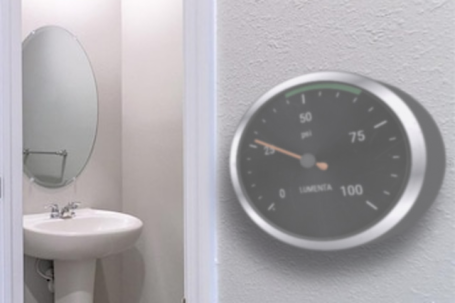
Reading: 27.5 psi
